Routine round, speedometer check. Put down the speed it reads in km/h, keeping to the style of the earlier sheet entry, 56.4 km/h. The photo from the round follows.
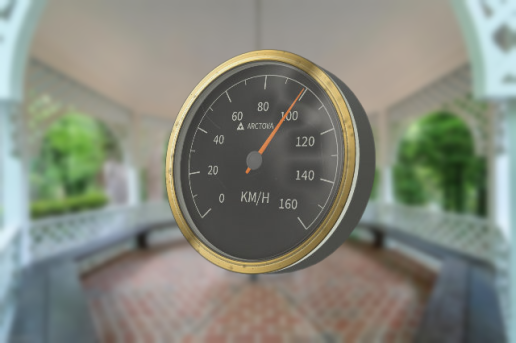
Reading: 100 km/h
